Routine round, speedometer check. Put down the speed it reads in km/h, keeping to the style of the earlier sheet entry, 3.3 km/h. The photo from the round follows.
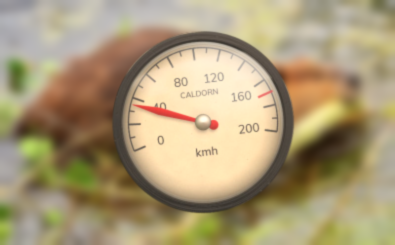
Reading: 35 km/h
